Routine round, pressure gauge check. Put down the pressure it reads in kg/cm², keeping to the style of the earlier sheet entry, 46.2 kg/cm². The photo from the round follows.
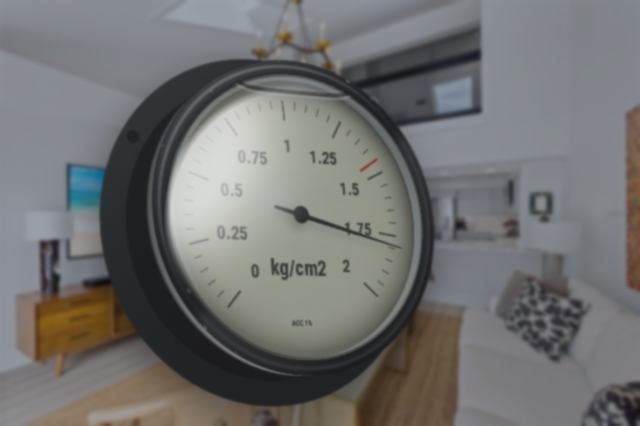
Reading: 1.8 kg/cm²
